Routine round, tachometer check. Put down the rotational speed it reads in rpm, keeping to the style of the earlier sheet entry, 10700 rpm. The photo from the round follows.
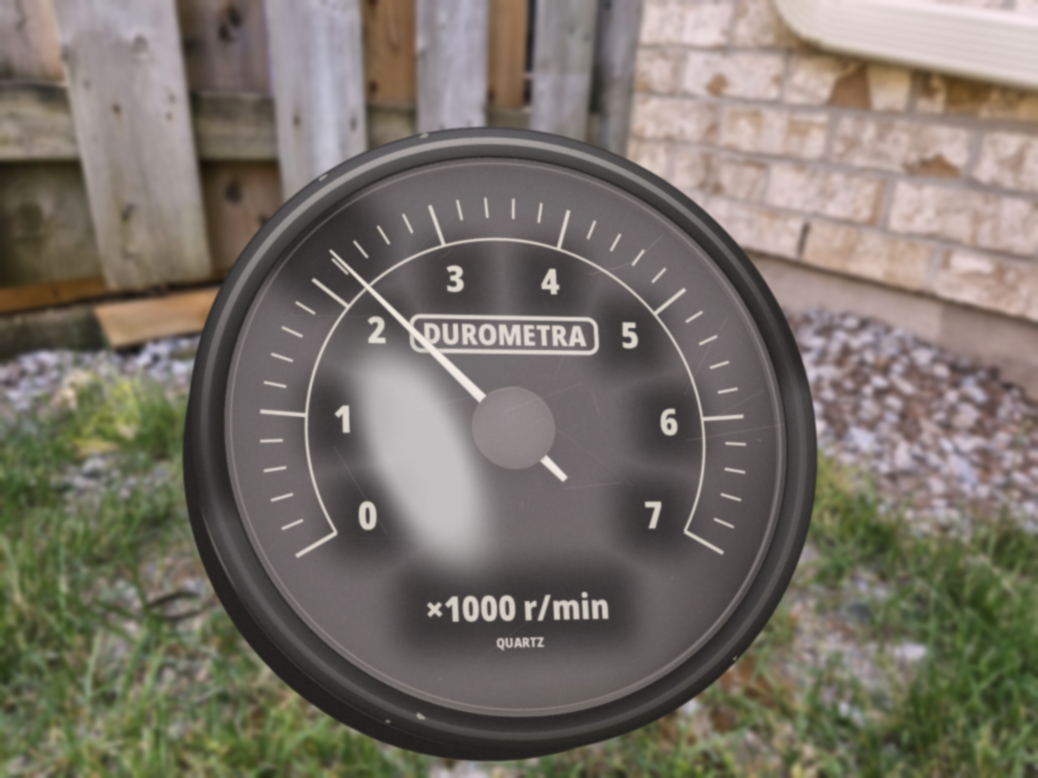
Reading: 2200 rpm
